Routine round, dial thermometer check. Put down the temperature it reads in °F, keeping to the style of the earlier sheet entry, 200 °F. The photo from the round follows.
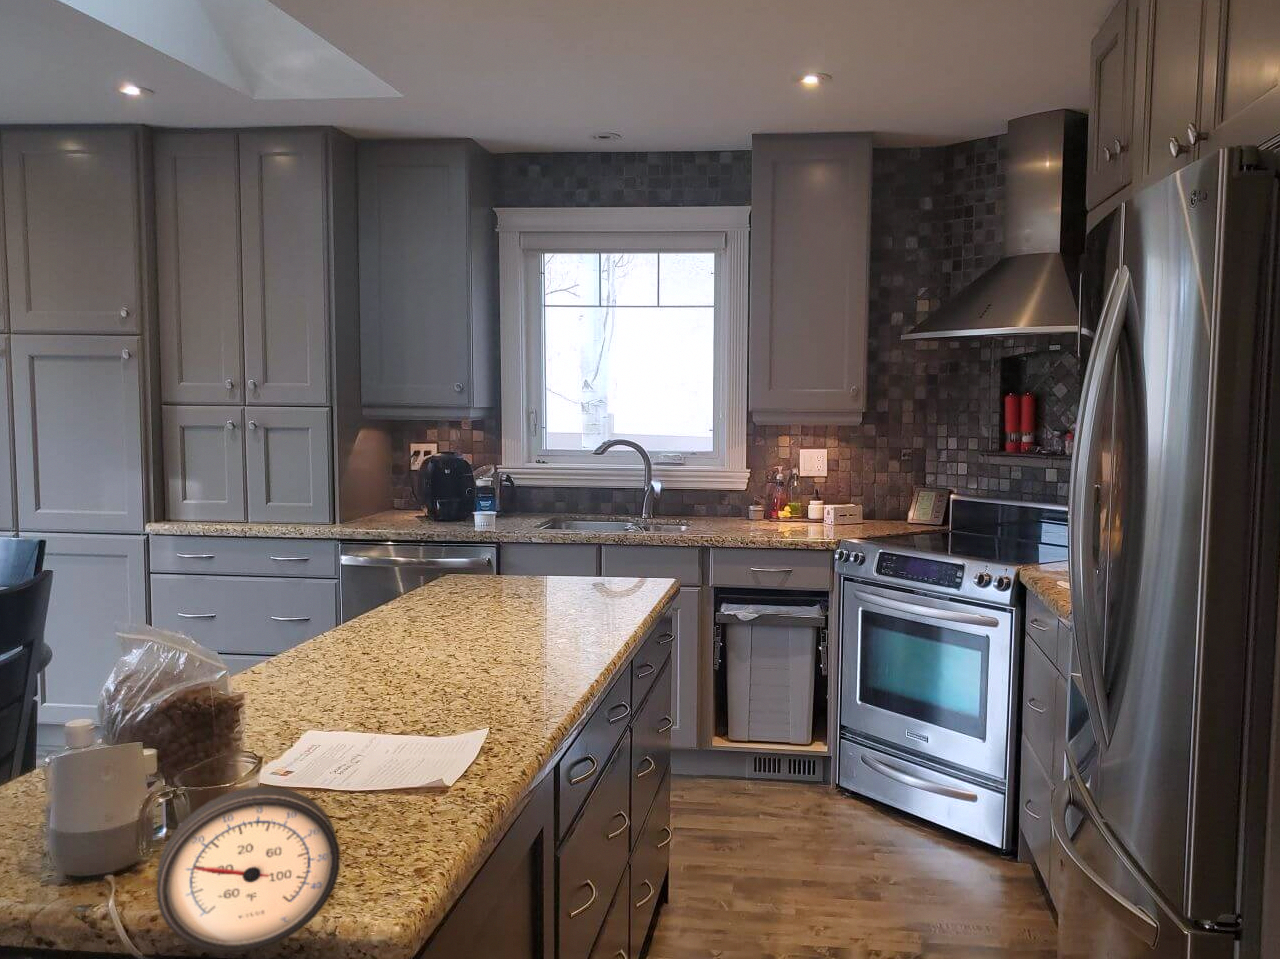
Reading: -20 °F
